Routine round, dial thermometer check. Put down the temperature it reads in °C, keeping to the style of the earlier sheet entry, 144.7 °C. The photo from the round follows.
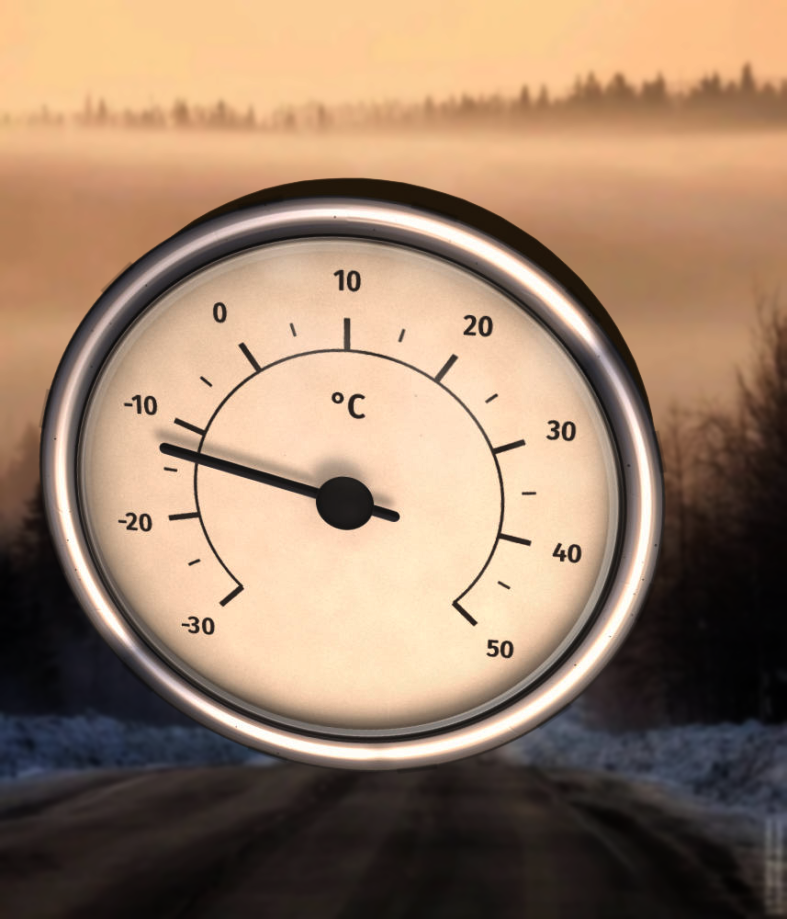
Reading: -12.5 °C
